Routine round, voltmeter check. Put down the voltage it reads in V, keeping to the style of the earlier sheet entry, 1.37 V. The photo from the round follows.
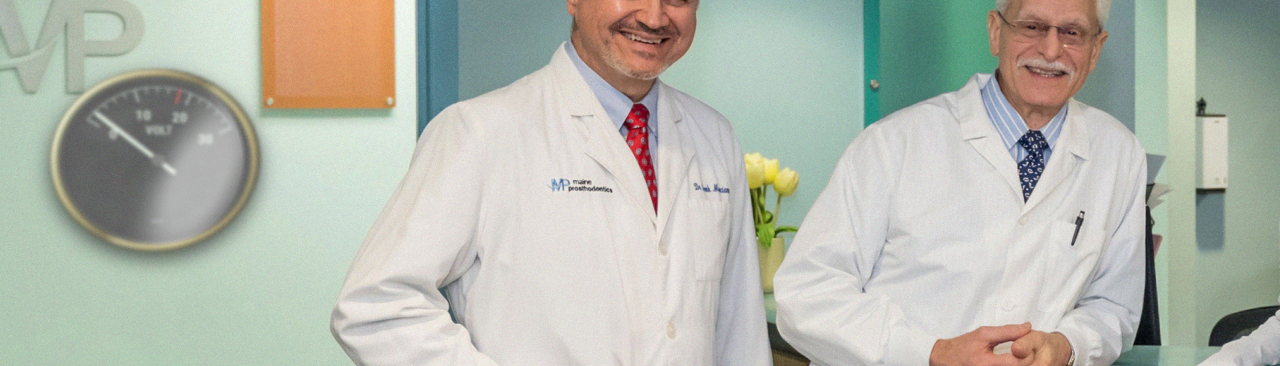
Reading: 2 V
